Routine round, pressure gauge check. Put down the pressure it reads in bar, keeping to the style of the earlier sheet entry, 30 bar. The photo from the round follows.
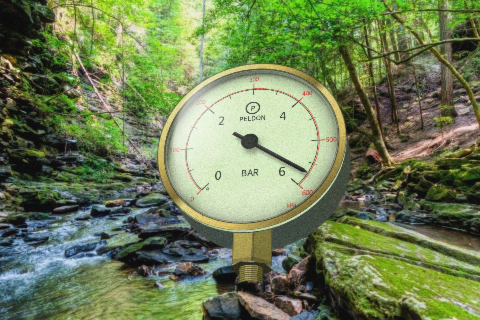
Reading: 5.75 bar
